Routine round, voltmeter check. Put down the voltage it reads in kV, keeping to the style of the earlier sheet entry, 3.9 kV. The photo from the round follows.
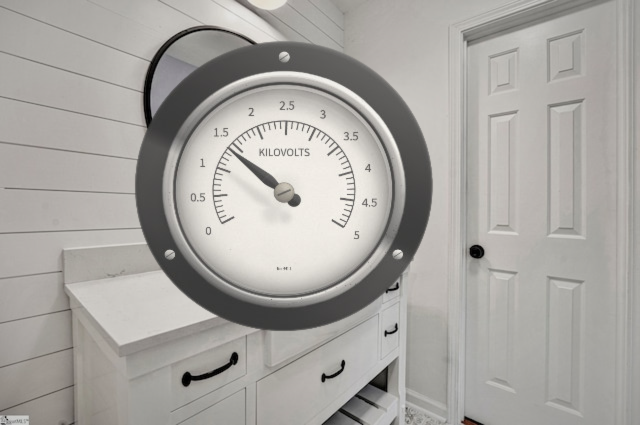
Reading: 1.4 kV
